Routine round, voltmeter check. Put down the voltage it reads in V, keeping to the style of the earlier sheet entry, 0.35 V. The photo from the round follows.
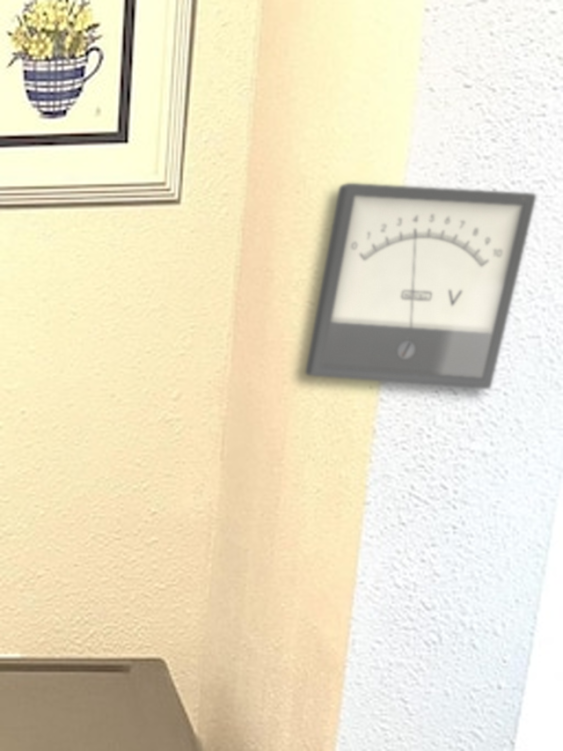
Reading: 4 V
